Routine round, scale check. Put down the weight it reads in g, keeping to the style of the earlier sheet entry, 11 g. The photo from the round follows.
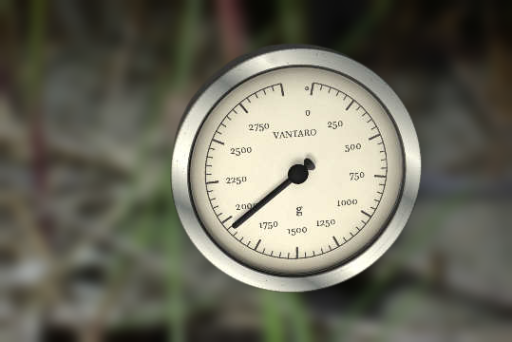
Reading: 1950 g
